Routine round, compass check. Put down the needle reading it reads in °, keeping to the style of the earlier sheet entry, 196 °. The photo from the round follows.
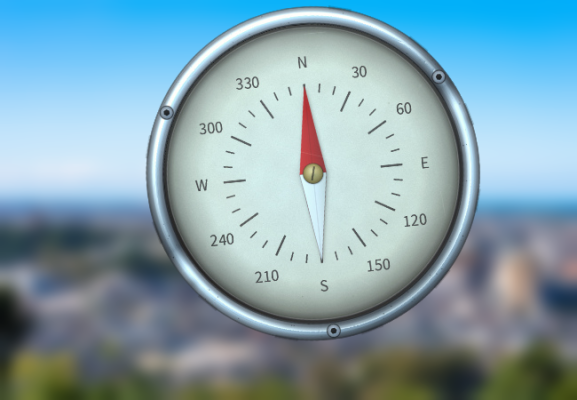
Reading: 0 °
